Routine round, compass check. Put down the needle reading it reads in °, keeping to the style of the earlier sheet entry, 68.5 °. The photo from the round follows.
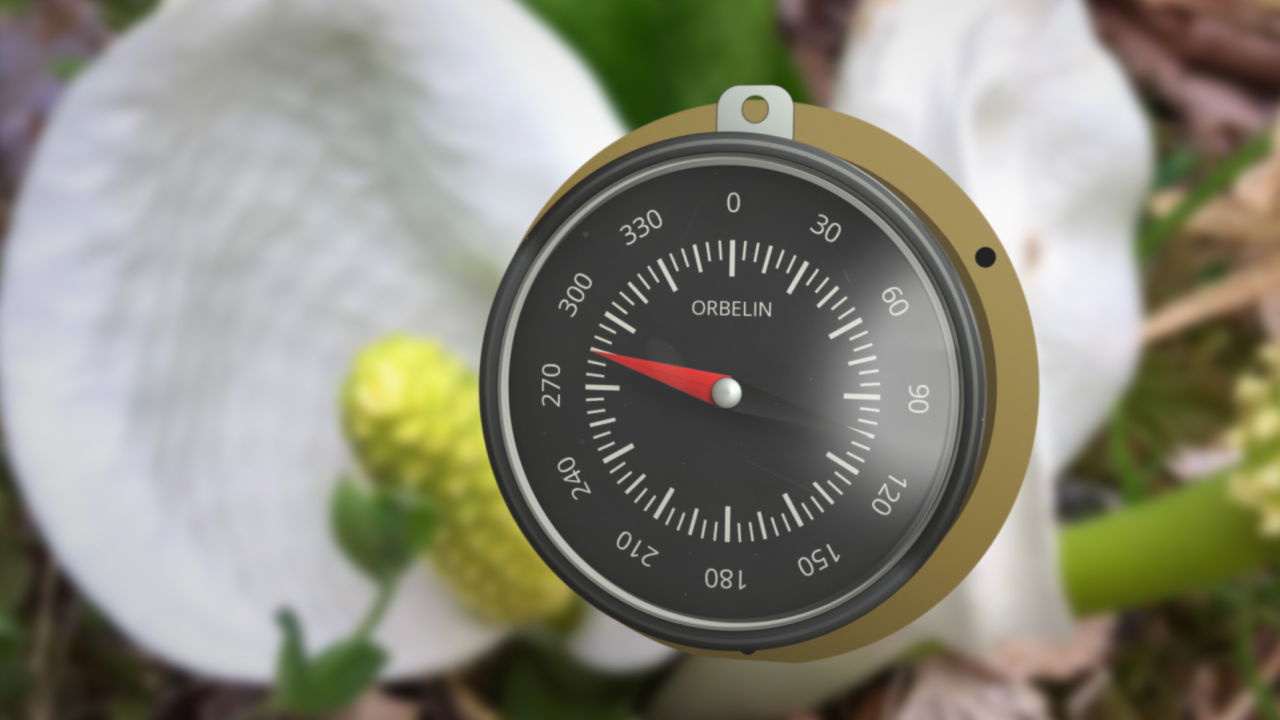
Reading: 285 °
